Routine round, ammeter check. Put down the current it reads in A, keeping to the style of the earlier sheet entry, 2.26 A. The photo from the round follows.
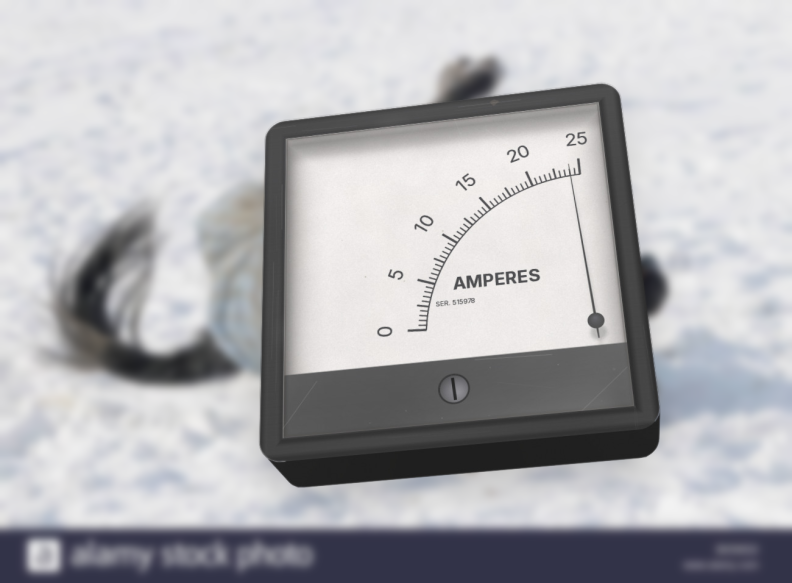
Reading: 24 A
